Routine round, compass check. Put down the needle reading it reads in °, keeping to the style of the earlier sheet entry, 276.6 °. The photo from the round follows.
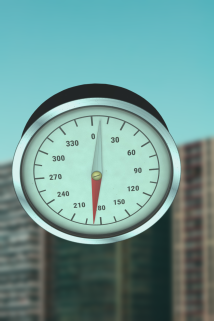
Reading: 187.5 °
